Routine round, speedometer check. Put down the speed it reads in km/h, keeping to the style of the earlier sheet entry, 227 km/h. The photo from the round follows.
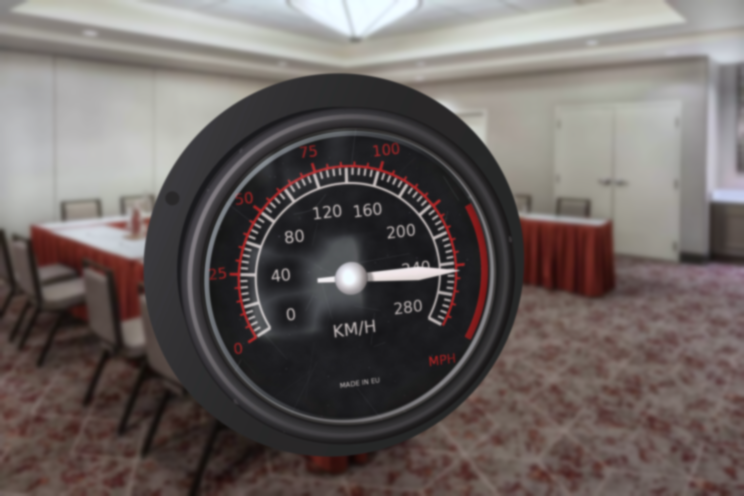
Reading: 244 km/h
